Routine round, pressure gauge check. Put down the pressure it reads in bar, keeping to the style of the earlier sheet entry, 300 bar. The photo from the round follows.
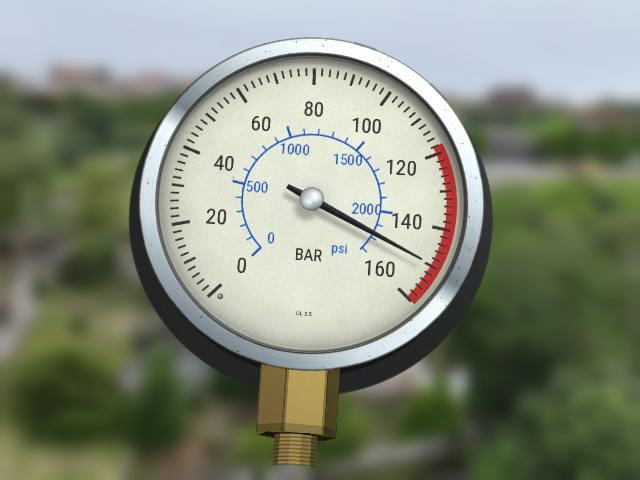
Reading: 150 bar
